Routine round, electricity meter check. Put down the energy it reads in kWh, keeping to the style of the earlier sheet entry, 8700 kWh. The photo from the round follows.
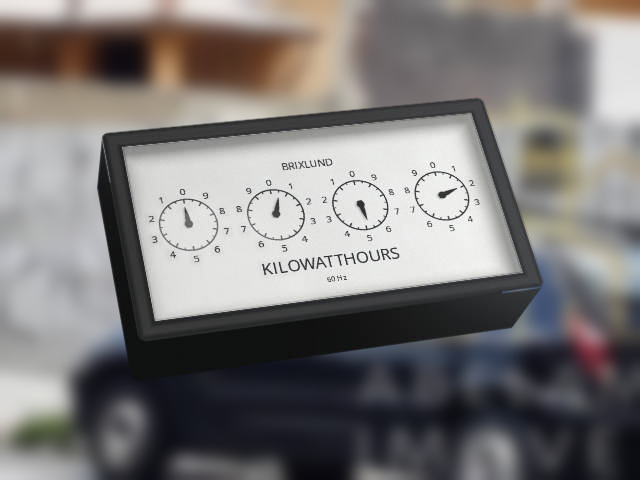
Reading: 52 kWh
